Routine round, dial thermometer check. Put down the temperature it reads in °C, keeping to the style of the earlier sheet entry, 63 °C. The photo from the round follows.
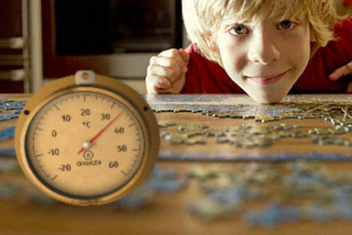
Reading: 34 °C
